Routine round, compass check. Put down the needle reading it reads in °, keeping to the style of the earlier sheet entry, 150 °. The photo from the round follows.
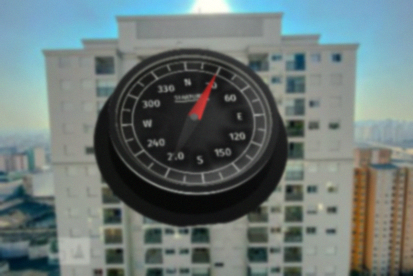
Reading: 30 °
